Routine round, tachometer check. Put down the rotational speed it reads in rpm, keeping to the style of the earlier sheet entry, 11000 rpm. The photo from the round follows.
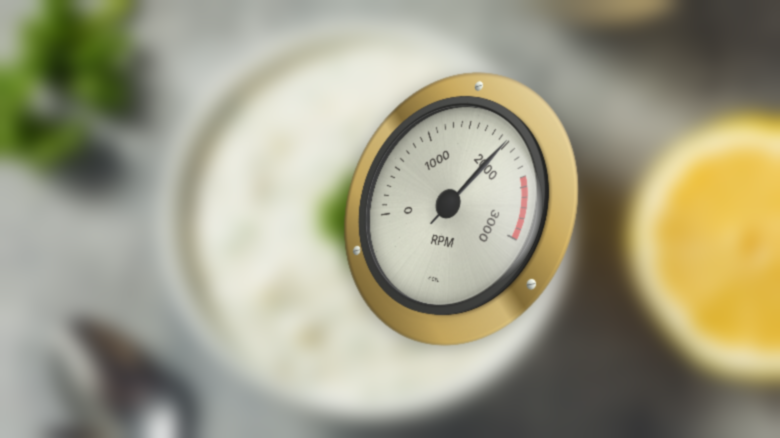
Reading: 2000 rpm
